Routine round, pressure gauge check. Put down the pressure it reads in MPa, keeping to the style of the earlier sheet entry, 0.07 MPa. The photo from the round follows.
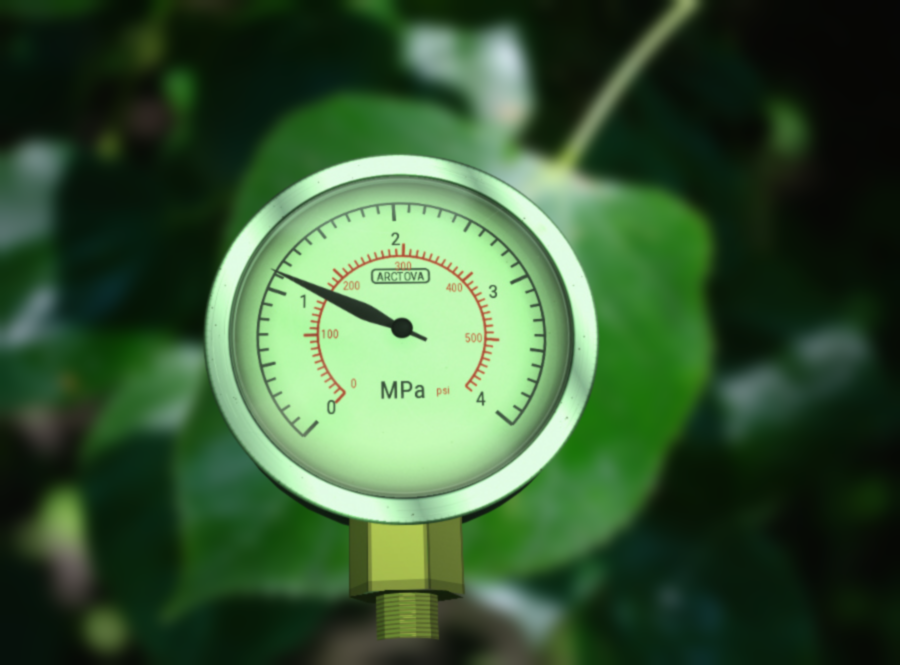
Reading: 1.1 MPa
